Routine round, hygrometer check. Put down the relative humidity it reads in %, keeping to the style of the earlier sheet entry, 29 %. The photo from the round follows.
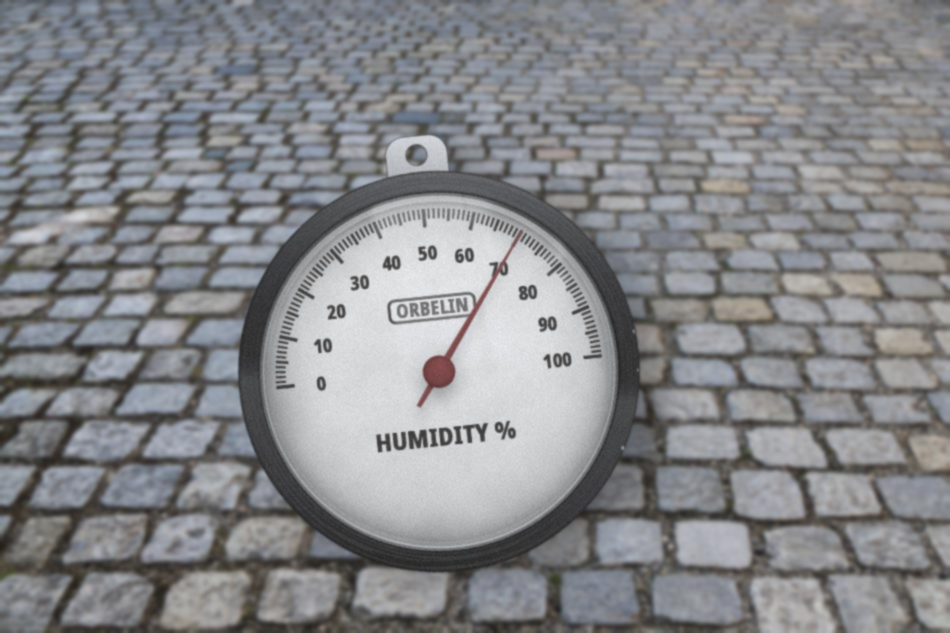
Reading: 70 %
